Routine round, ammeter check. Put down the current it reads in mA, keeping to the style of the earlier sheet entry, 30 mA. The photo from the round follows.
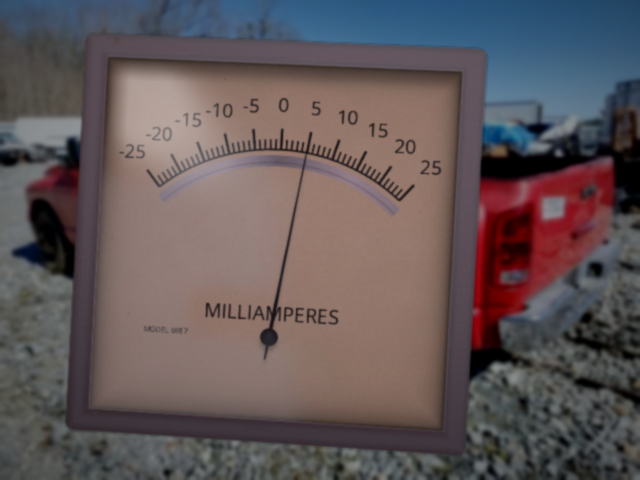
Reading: 5 mA
